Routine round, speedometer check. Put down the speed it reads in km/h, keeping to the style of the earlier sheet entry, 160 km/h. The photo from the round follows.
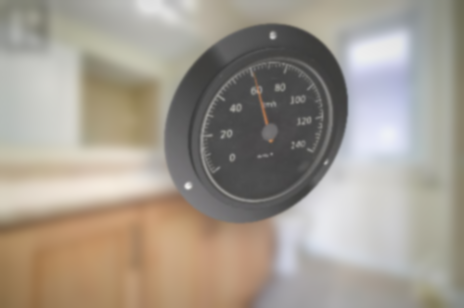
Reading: 60 km/h
